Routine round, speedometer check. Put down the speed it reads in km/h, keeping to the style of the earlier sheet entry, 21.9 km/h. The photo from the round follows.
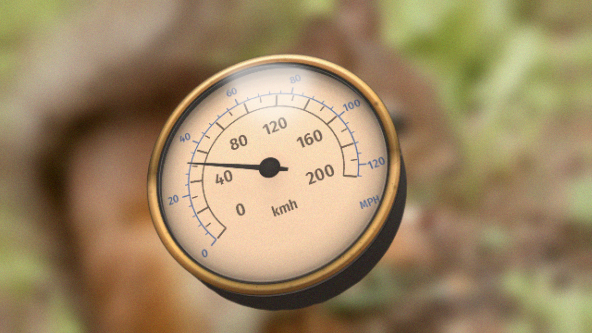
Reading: 50 km/h
